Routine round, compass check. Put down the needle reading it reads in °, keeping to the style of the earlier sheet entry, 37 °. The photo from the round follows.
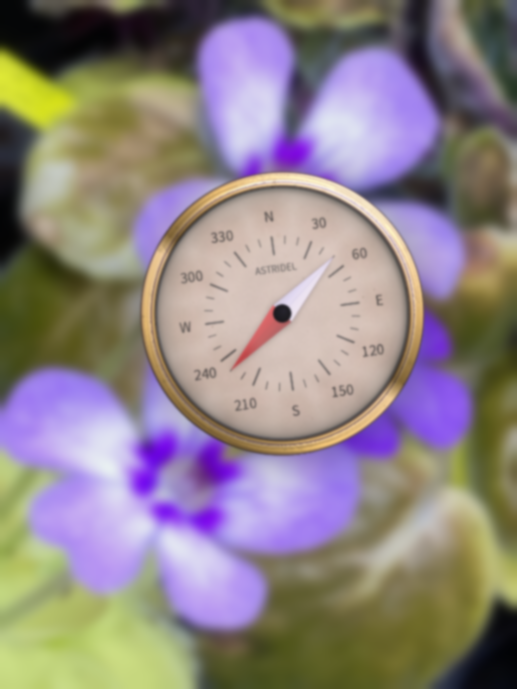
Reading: 230 °
